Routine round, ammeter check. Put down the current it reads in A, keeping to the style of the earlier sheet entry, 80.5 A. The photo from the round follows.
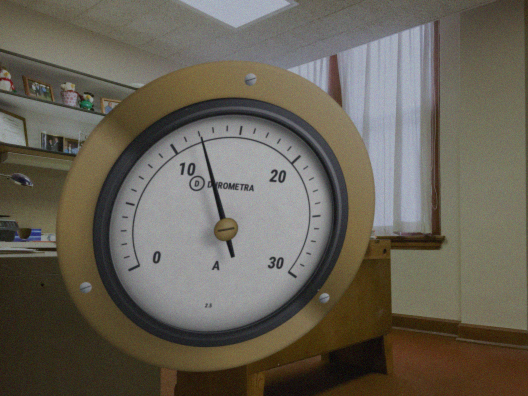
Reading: 12 A
